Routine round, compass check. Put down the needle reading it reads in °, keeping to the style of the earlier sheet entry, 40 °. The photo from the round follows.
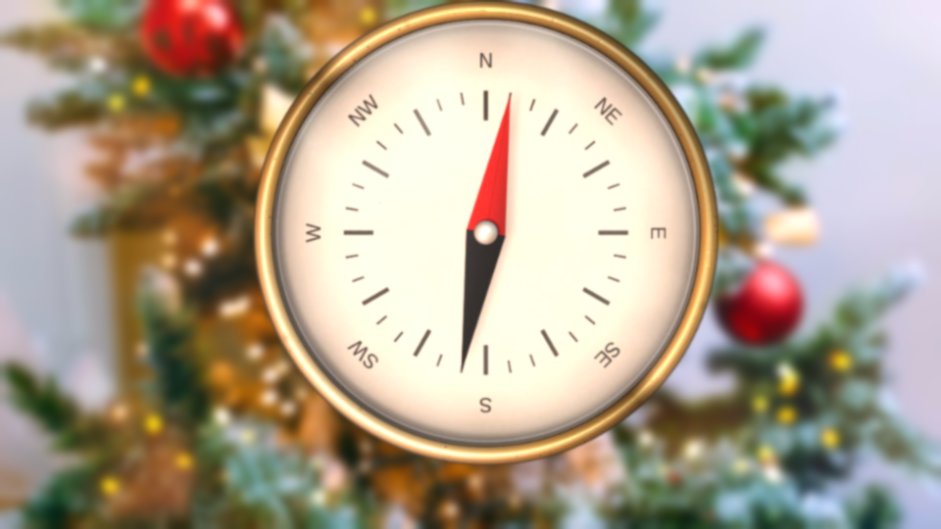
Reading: 10 °
